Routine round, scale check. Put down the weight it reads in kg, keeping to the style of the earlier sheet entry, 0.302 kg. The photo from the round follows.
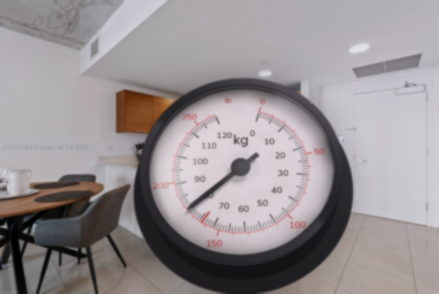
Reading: 80 kg
